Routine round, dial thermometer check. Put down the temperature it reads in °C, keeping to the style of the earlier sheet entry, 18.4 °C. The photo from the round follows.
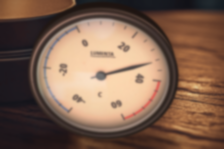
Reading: 32 °C
